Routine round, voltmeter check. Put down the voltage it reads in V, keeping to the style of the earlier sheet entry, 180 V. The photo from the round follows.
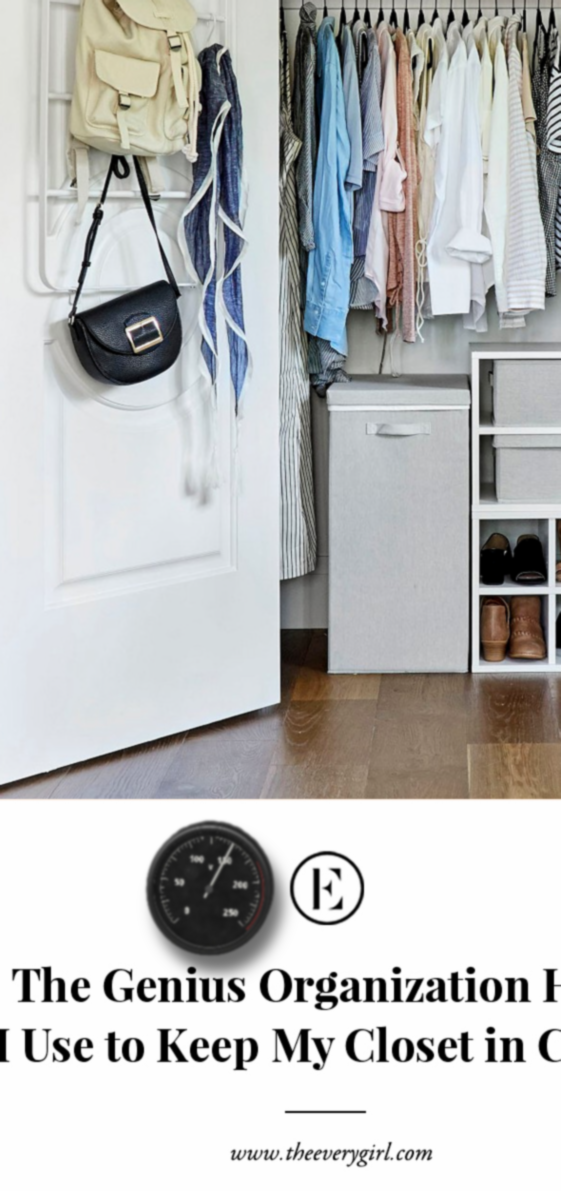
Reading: 150 V
